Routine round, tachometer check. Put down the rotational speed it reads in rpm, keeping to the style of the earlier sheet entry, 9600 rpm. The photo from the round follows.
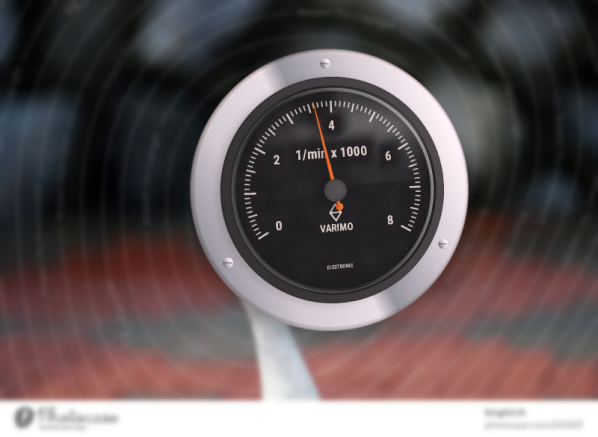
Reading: 3600 rpm
